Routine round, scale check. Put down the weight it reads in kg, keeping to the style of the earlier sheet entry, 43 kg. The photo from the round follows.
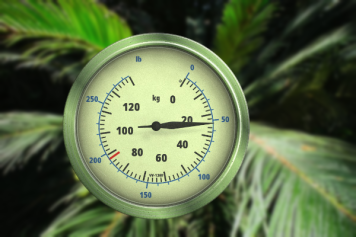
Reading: 24 kg
